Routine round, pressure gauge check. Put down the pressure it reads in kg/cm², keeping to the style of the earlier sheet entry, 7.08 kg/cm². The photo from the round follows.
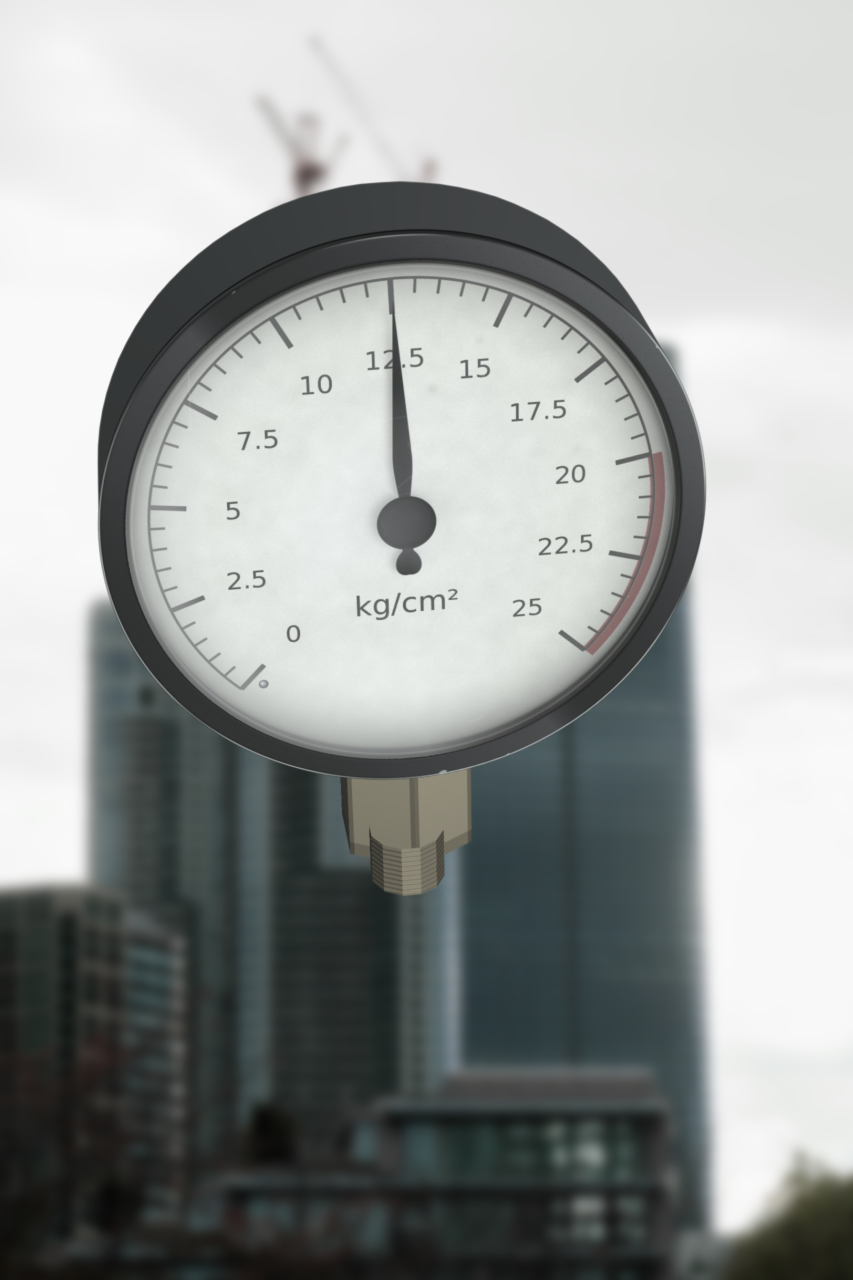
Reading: 12.5 kg/cm²
